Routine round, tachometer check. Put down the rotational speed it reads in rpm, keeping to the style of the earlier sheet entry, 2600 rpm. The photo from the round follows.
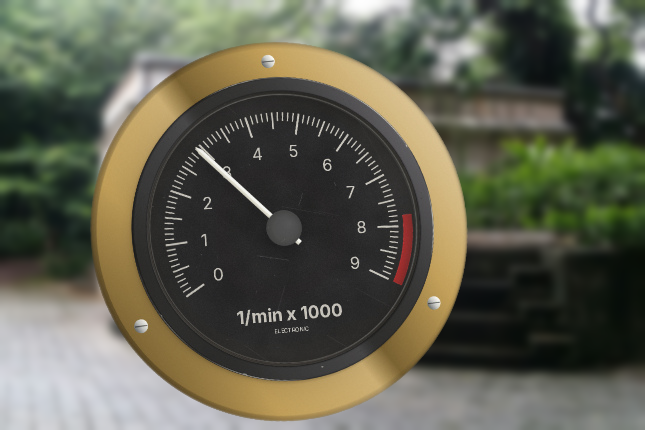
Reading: 2900 rpm
